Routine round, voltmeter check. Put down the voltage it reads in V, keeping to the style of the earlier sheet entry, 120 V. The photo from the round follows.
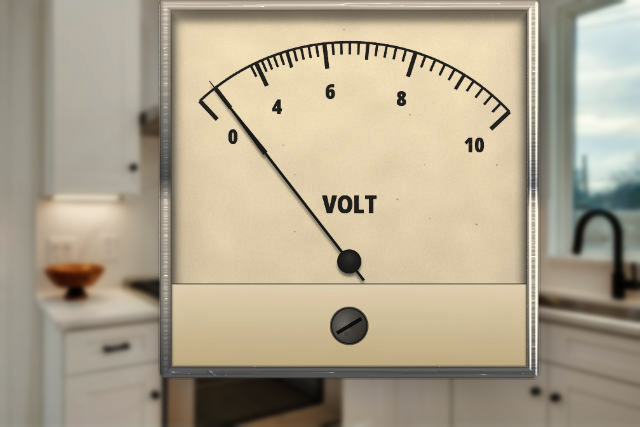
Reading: 2 V
